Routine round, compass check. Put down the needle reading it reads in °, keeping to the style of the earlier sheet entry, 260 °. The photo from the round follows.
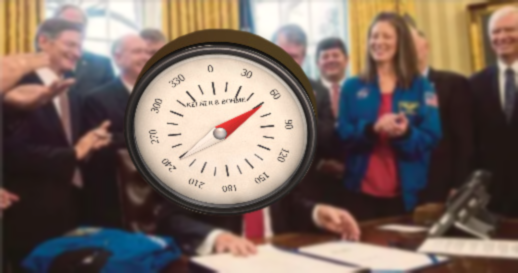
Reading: 60 °
